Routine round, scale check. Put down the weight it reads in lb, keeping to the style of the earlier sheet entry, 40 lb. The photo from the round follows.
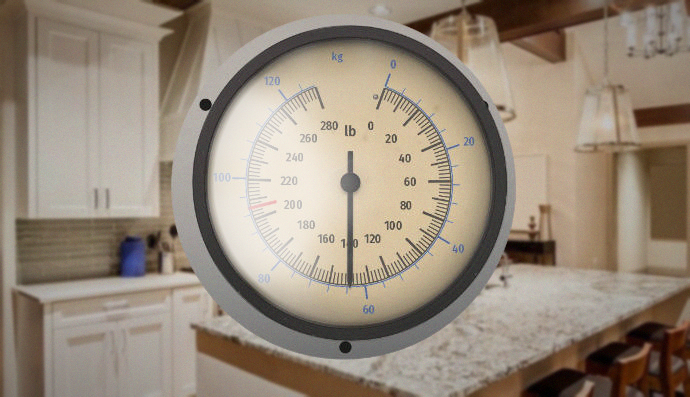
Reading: 140 lb
